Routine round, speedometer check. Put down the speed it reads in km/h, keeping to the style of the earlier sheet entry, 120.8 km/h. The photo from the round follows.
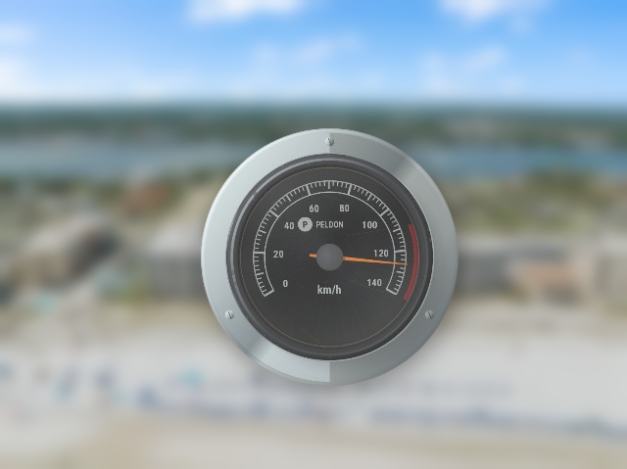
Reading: 126 km/h
